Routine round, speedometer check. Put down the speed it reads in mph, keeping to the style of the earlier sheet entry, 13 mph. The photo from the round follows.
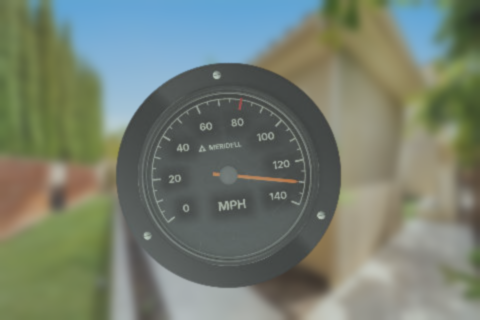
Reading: 130 mph
